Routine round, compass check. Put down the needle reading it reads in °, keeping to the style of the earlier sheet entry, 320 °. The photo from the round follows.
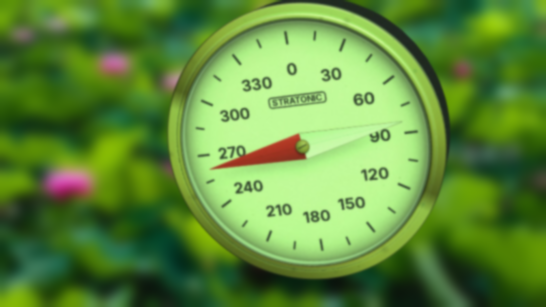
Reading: 262.5 °
